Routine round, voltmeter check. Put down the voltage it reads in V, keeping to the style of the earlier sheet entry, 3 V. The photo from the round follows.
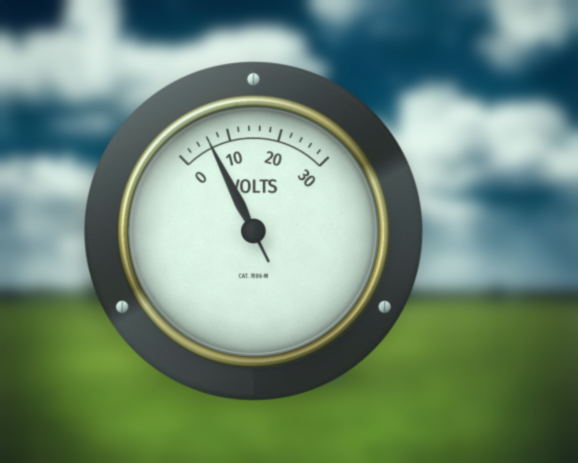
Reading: 6 V
